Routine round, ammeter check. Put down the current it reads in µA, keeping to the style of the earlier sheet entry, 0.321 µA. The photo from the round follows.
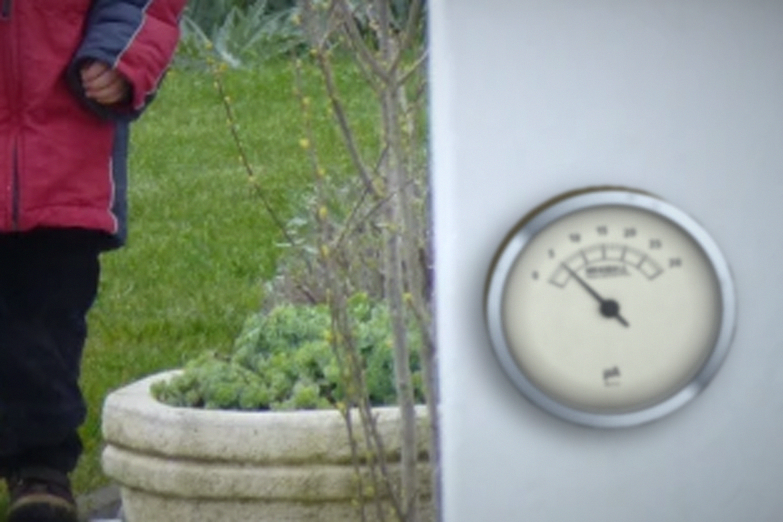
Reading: 5 µA
